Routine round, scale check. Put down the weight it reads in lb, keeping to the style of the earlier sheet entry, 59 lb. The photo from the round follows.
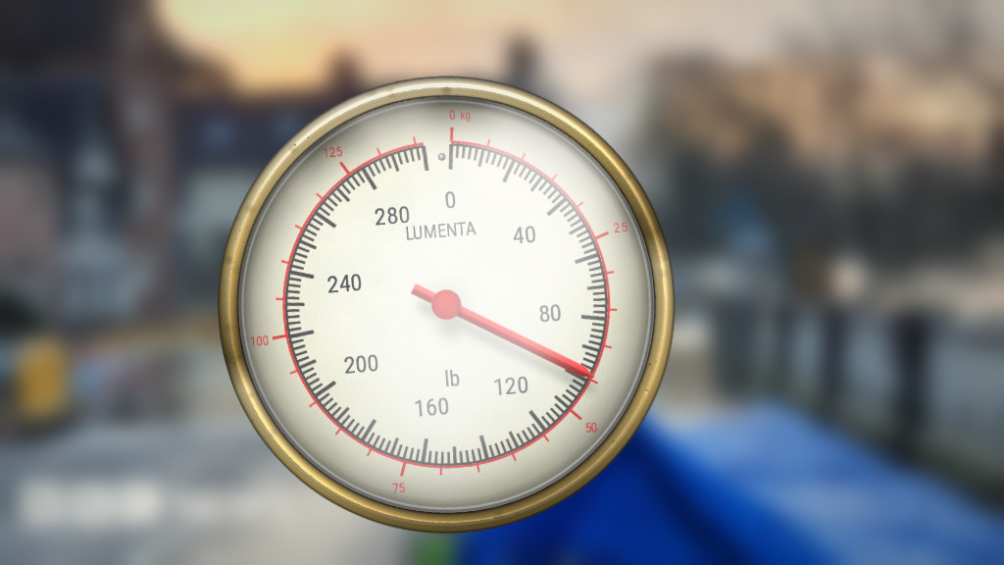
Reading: 98 lb
